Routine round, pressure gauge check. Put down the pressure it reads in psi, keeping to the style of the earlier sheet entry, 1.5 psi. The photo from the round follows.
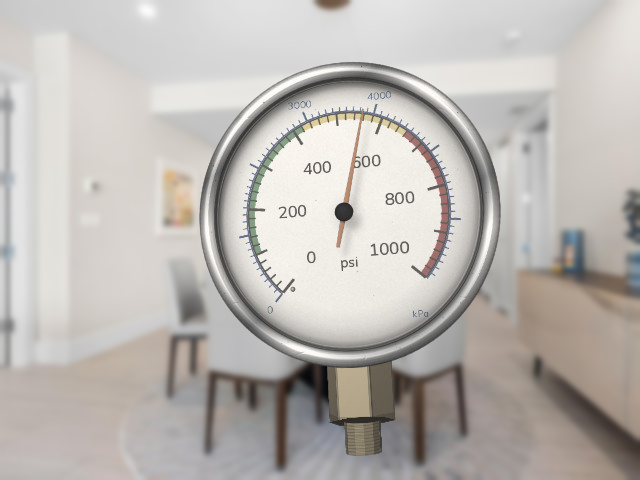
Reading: 560 psi
